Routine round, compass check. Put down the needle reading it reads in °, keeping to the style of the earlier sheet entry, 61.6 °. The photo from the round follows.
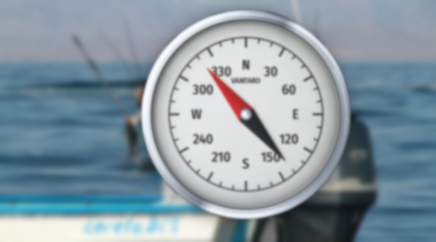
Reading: 320 °
